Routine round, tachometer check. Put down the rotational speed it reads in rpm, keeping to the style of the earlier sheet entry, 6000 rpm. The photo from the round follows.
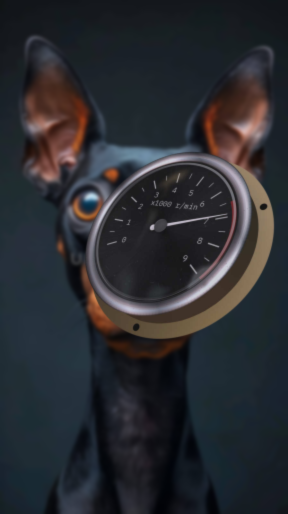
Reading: 7000 rpm
